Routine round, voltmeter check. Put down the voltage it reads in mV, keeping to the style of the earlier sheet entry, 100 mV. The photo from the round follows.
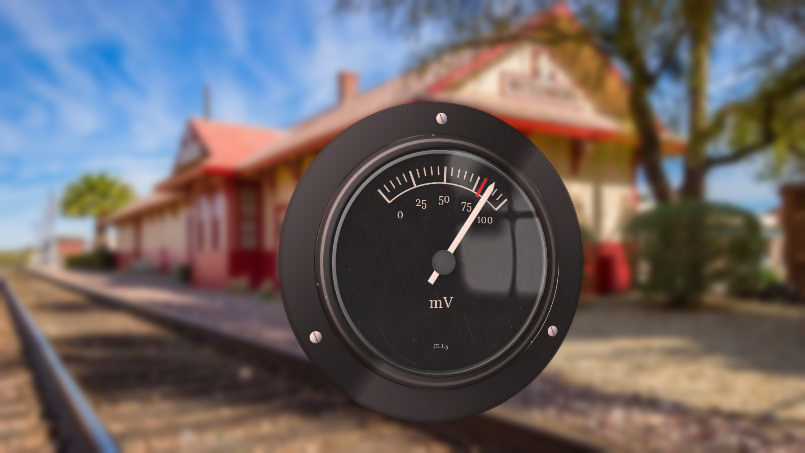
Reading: 85 mV
